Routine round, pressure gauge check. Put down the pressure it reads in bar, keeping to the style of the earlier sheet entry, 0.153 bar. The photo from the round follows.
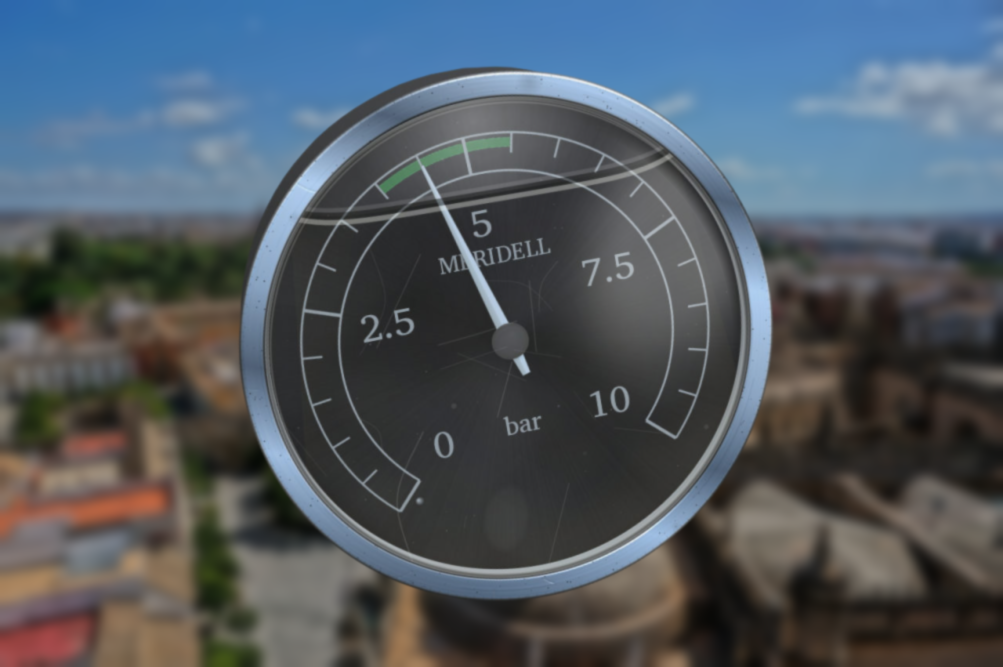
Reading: 4.5 bar
